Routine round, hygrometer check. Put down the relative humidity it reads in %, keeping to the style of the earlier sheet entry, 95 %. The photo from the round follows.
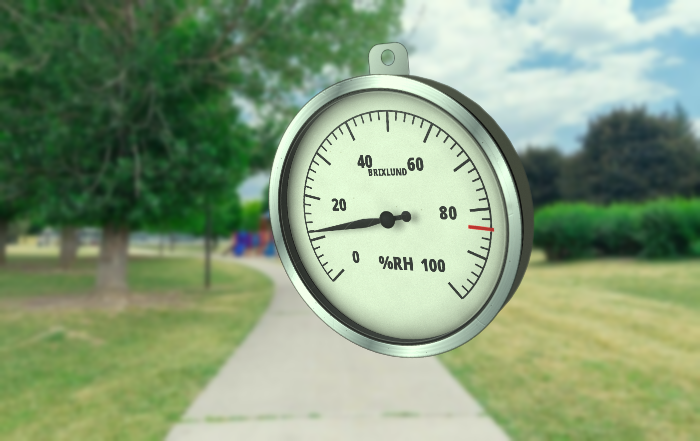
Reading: 12 %
